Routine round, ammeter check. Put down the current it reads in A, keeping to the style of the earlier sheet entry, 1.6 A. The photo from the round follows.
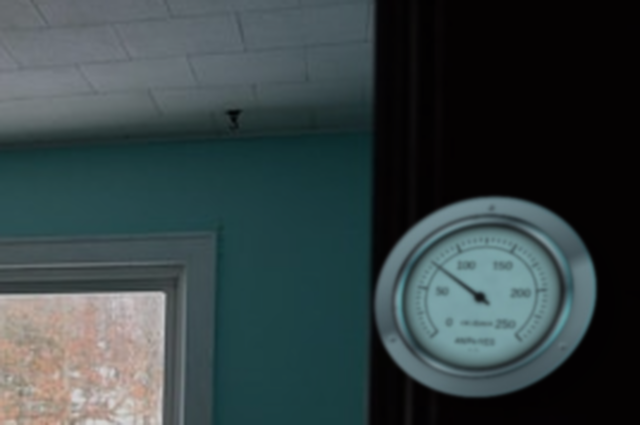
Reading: 75 A
